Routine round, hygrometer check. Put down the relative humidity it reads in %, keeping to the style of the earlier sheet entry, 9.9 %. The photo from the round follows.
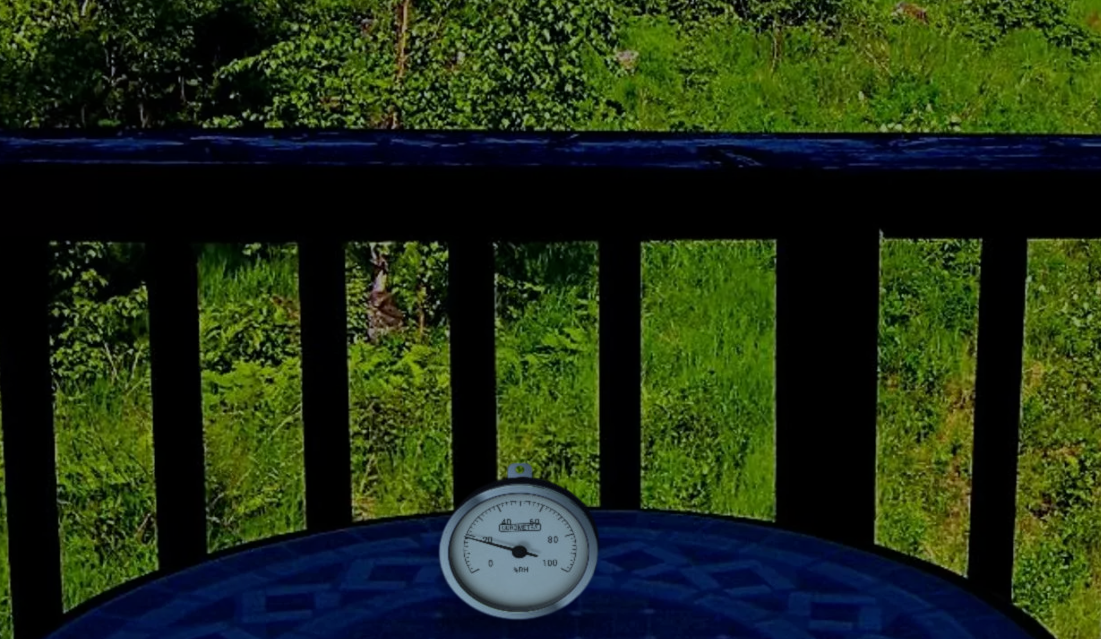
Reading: 20 %
